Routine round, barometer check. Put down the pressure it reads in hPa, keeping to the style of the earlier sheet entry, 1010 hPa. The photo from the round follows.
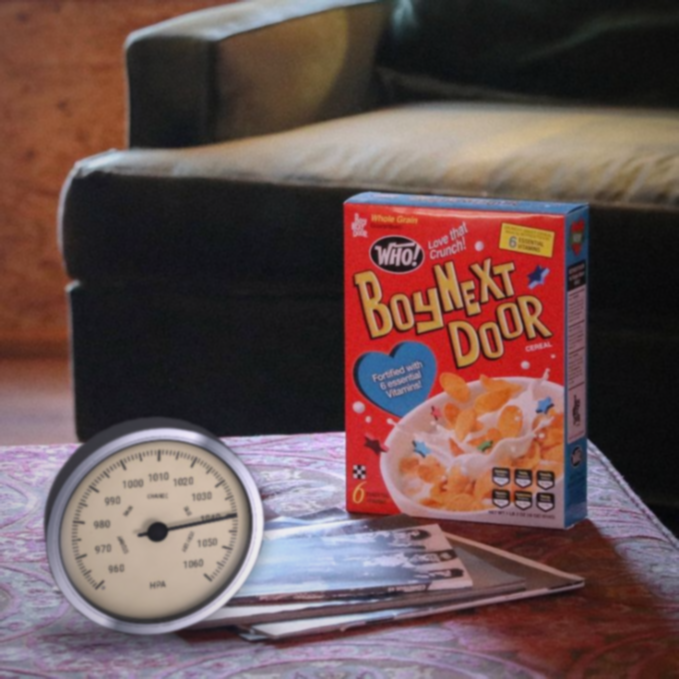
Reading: 1040 hPa
